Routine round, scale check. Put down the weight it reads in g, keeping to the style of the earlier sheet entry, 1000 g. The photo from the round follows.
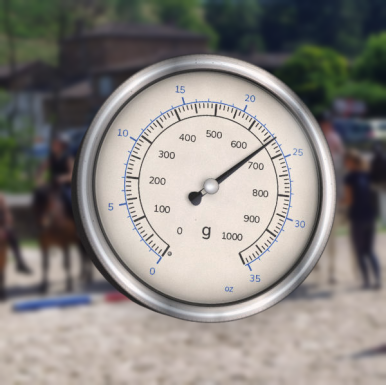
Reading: 660 g
